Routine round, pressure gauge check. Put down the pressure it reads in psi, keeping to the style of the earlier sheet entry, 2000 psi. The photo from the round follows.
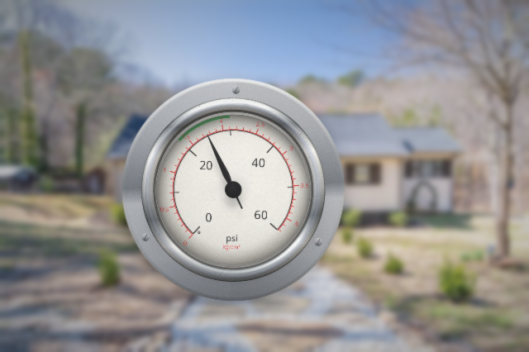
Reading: 25 psi
